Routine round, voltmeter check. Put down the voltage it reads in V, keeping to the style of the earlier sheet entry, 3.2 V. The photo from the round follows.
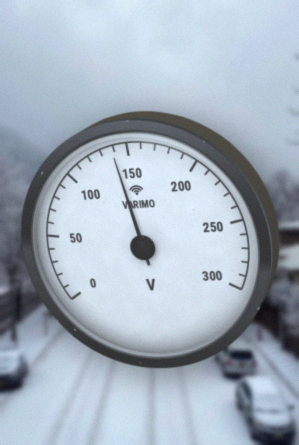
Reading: 140 V
